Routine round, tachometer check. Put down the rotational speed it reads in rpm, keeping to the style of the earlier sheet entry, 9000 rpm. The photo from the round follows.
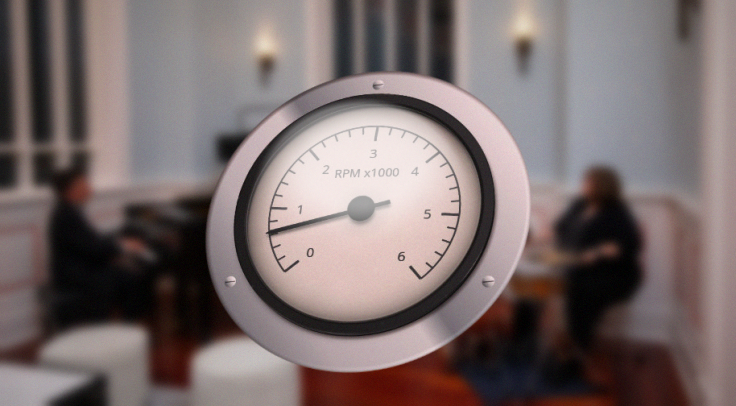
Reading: 600 rpm
